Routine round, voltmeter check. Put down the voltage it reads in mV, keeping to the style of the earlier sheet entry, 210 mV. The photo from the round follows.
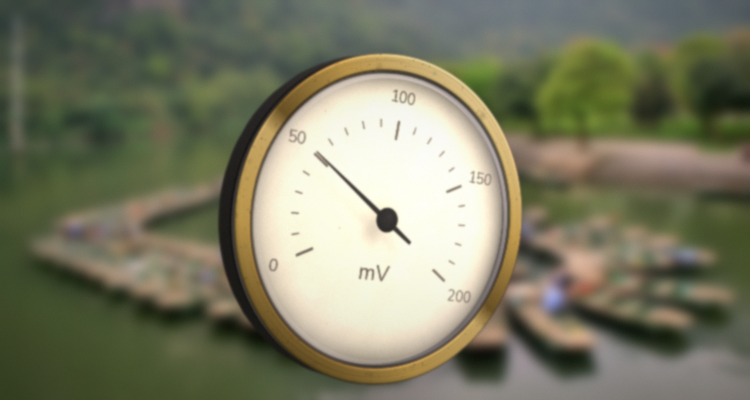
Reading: 50 mV
